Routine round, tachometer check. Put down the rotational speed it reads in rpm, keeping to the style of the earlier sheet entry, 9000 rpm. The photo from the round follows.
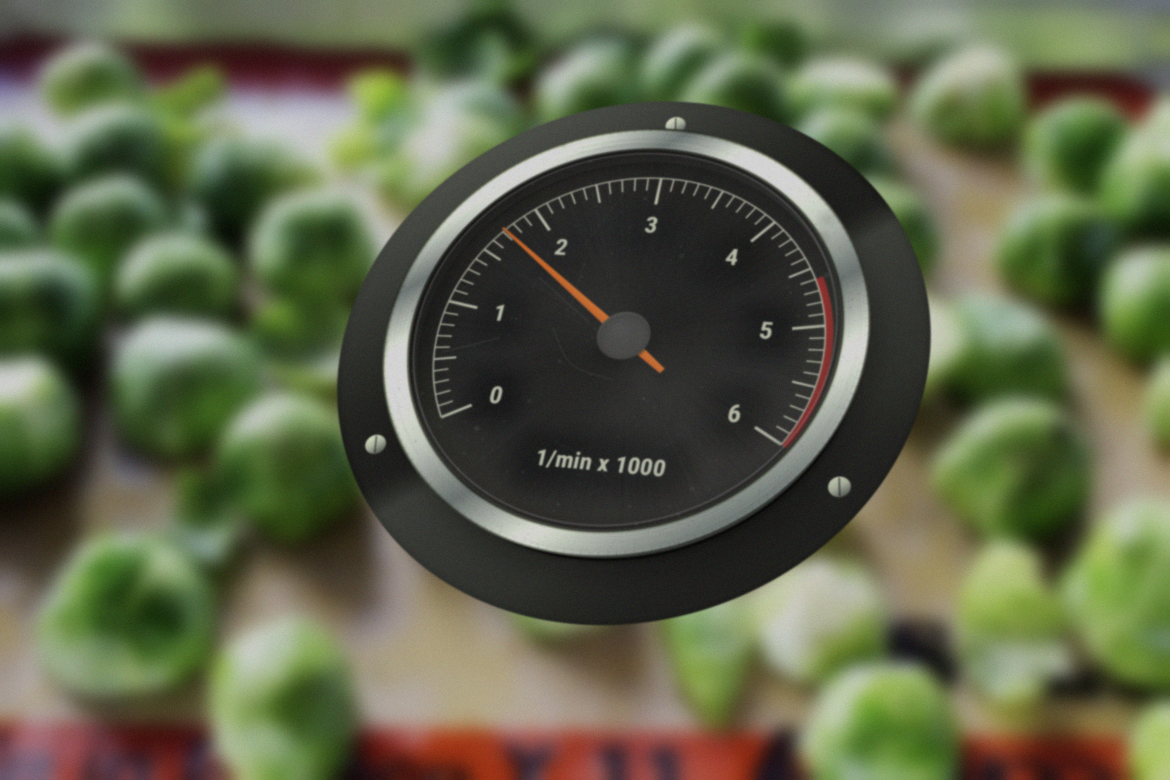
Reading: 1700 rpm
